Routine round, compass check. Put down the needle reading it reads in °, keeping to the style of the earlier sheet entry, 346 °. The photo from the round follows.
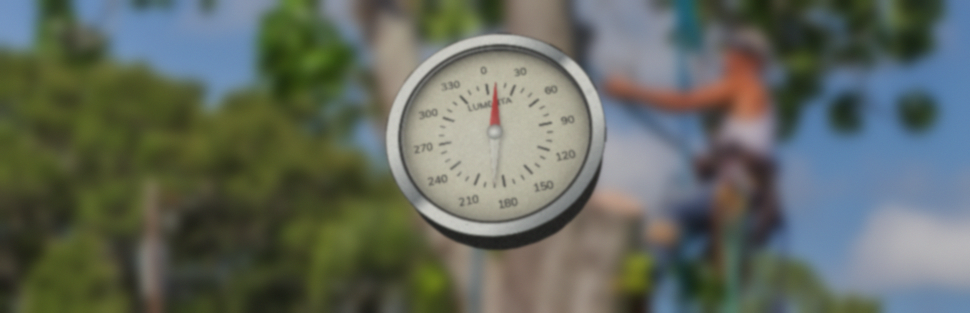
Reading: 10 °
